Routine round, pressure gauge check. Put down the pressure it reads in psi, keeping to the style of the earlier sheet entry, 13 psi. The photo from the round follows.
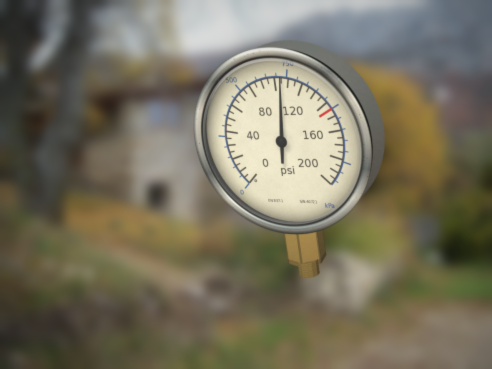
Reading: 105 psi
